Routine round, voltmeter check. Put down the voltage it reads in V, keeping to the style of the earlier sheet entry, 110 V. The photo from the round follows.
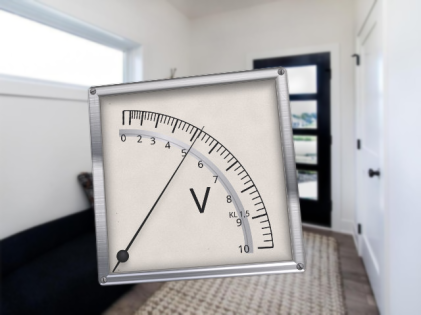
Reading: 5.2 V
